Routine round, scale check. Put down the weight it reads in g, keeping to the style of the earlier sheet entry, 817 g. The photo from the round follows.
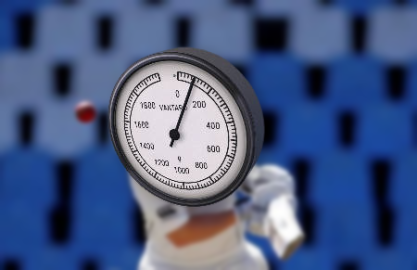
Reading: 100 g
